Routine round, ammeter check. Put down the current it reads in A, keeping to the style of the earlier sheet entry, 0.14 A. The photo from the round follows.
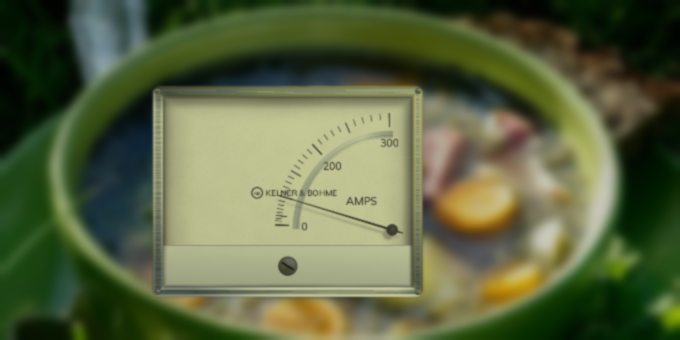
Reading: 100 A
